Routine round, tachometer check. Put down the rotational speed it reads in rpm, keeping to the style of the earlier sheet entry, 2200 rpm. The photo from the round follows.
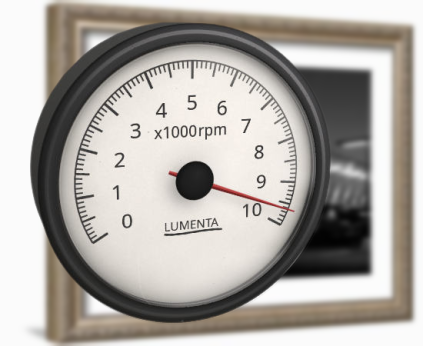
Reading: 9600 rpm
